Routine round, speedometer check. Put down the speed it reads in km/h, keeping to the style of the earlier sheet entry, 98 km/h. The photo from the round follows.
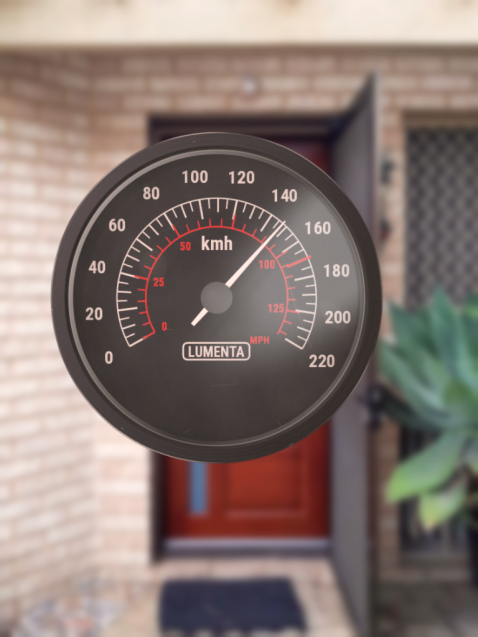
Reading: 147.5 km/h
